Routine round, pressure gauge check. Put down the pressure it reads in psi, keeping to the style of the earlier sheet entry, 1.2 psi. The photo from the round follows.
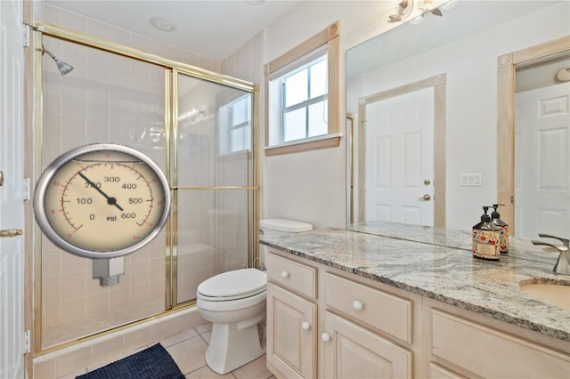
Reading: 200 psi
